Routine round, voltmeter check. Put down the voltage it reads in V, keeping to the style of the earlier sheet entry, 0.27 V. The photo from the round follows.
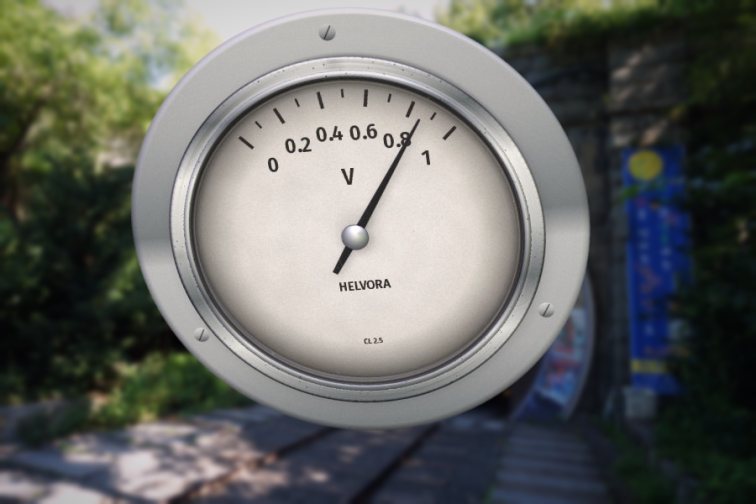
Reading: 0.85 V
